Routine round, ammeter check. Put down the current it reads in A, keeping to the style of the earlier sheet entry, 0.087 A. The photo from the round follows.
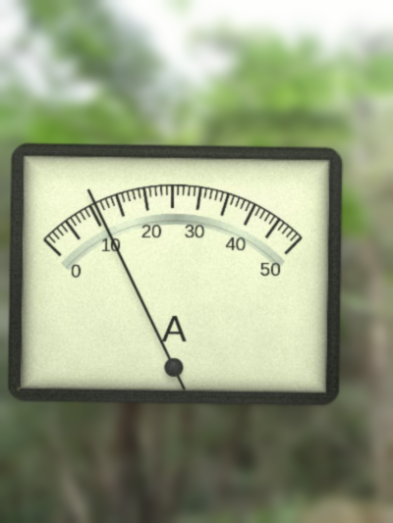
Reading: 11 A
